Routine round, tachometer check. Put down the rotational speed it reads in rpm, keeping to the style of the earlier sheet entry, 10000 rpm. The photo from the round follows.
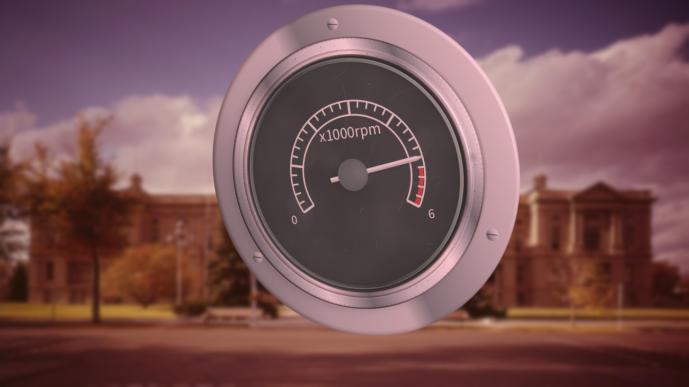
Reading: 5000 rpm
